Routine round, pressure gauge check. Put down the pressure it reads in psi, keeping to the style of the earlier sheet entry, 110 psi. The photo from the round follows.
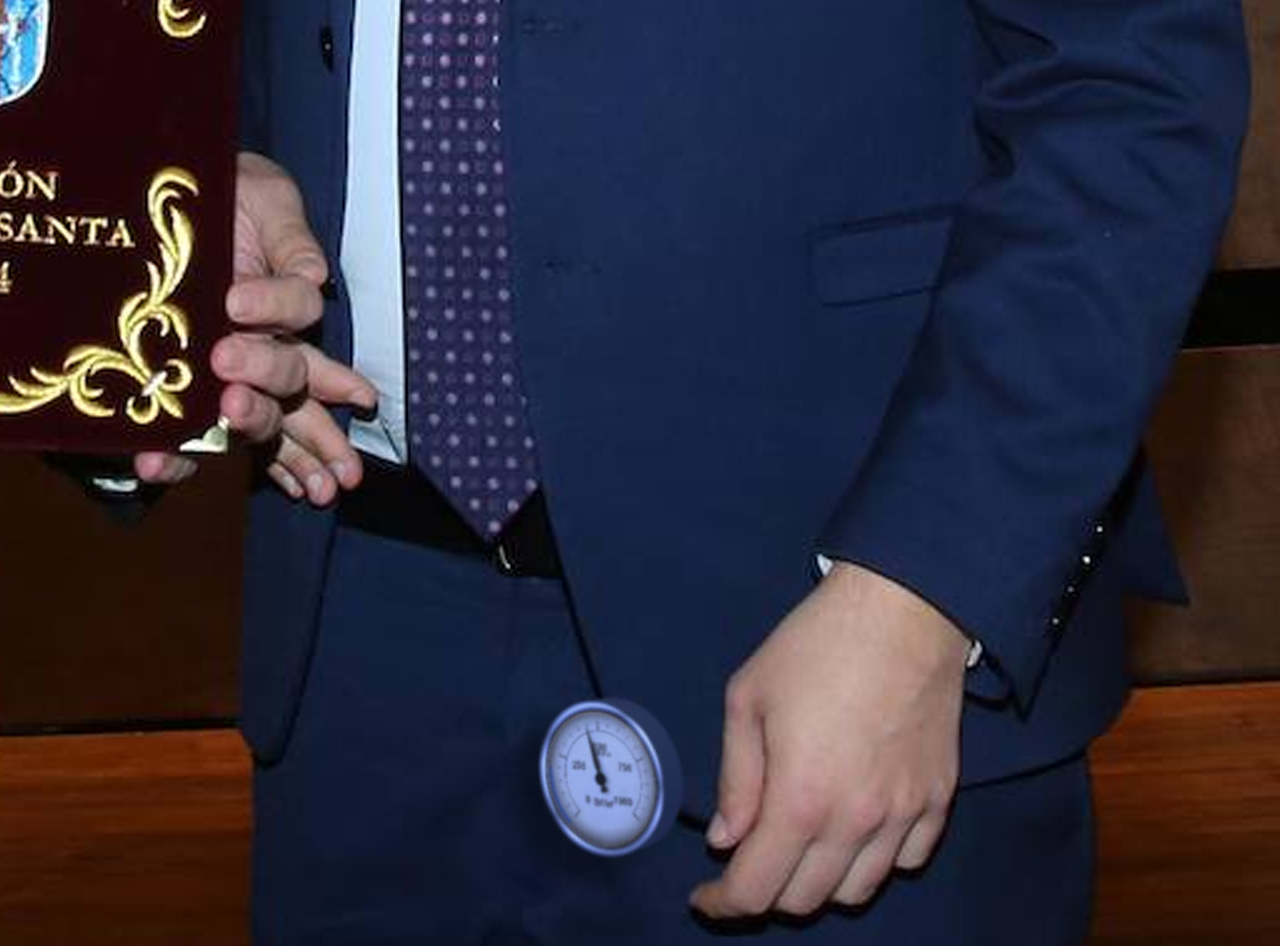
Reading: 450 psi
